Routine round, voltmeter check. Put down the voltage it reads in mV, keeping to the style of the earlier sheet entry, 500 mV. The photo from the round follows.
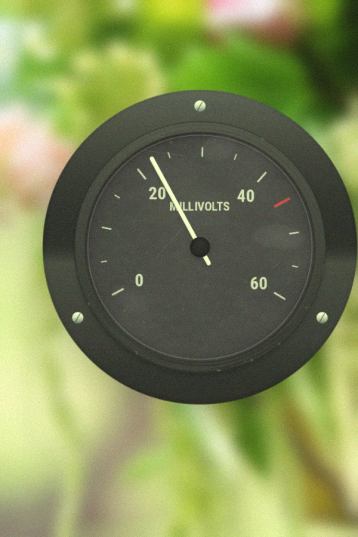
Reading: 22.5 mV
